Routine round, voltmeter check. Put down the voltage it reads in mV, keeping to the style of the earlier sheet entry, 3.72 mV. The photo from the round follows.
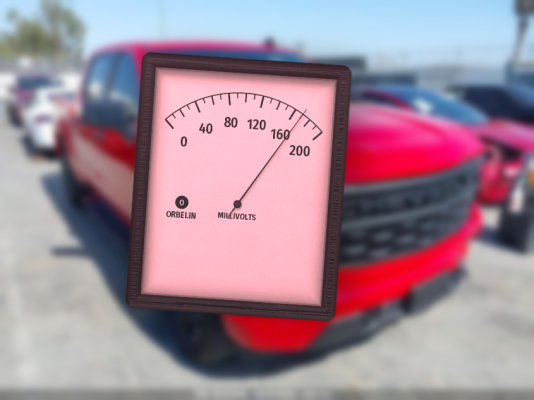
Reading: 170 mV
